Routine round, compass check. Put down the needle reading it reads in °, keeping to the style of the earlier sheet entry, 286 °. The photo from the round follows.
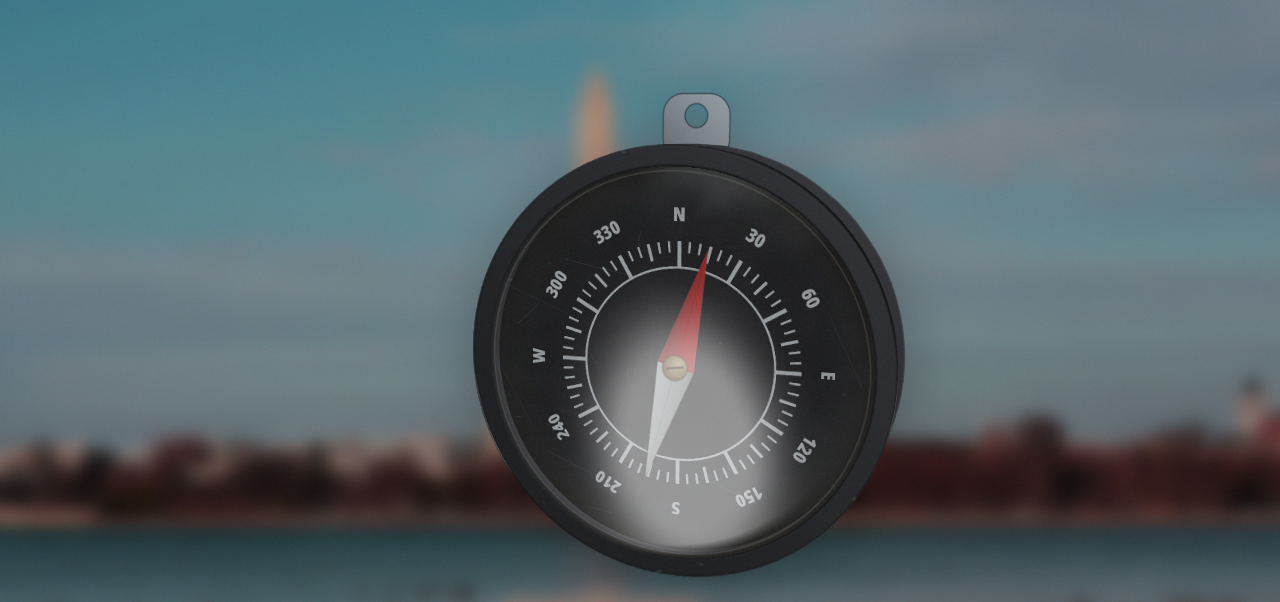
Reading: 15 °
